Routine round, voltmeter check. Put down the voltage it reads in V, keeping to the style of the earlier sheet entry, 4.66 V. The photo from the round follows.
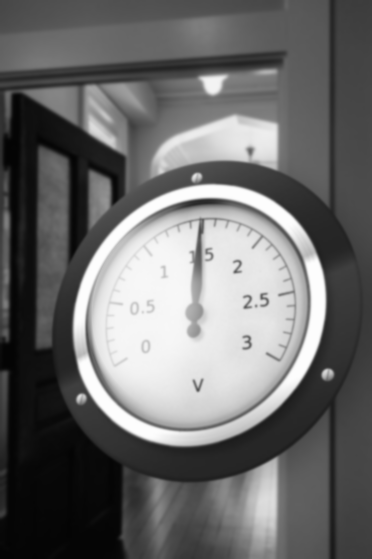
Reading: 1.5 V
